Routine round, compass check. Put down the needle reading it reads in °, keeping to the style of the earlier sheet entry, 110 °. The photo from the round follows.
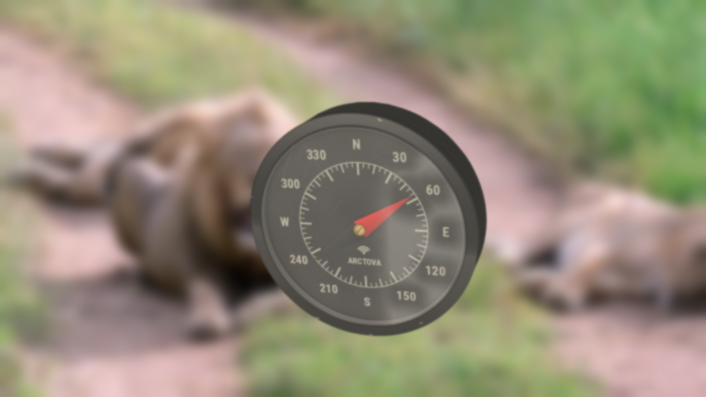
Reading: 55 °
